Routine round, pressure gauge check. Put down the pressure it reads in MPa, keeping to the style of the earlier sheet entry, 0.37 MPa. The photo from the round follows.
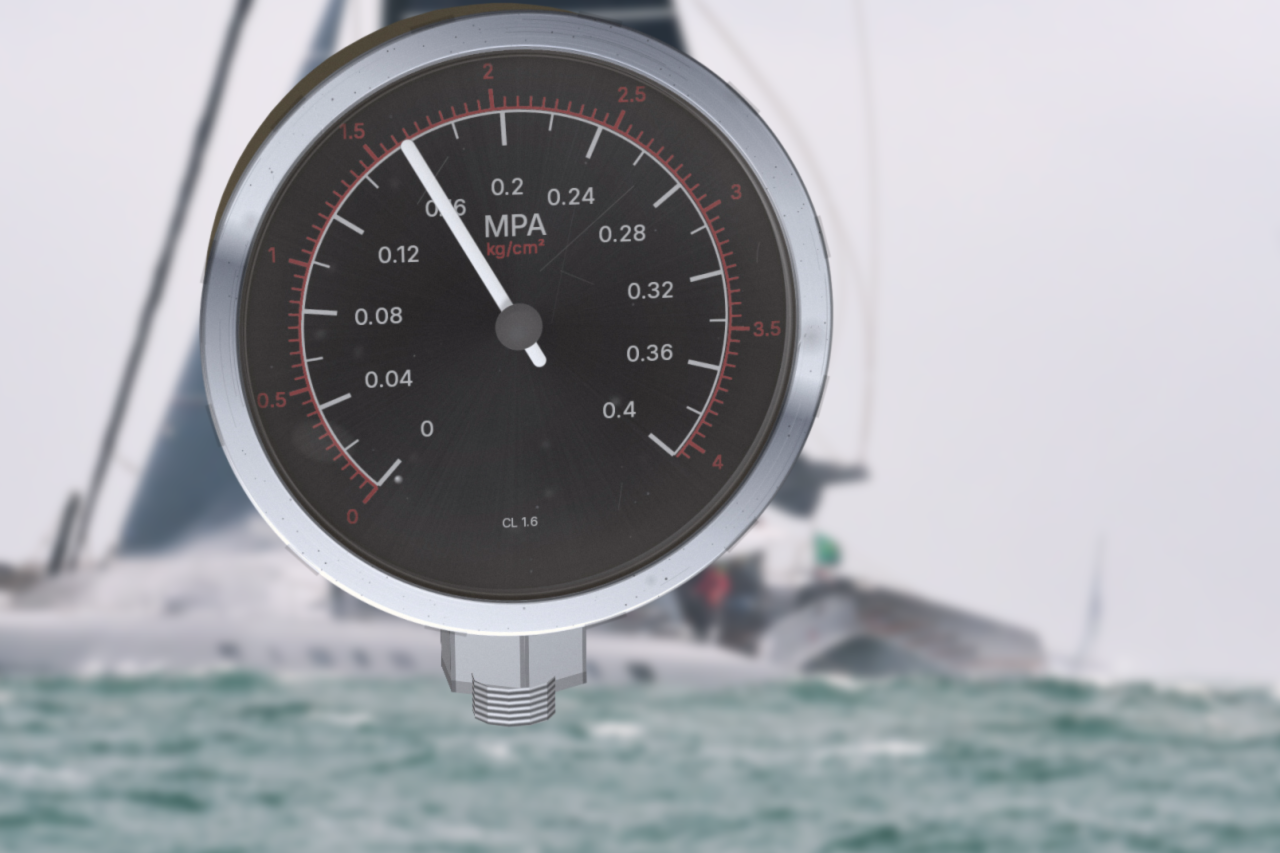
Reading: 0.16 MPa
